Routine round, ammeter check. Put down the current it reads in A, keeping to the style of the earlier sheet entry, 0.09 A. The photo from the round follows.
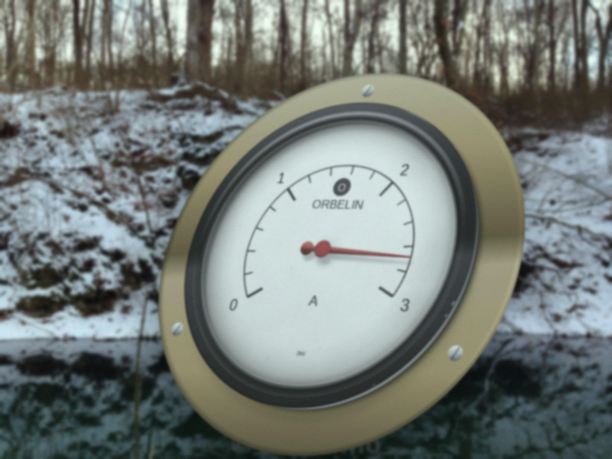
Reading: 2.7 A
